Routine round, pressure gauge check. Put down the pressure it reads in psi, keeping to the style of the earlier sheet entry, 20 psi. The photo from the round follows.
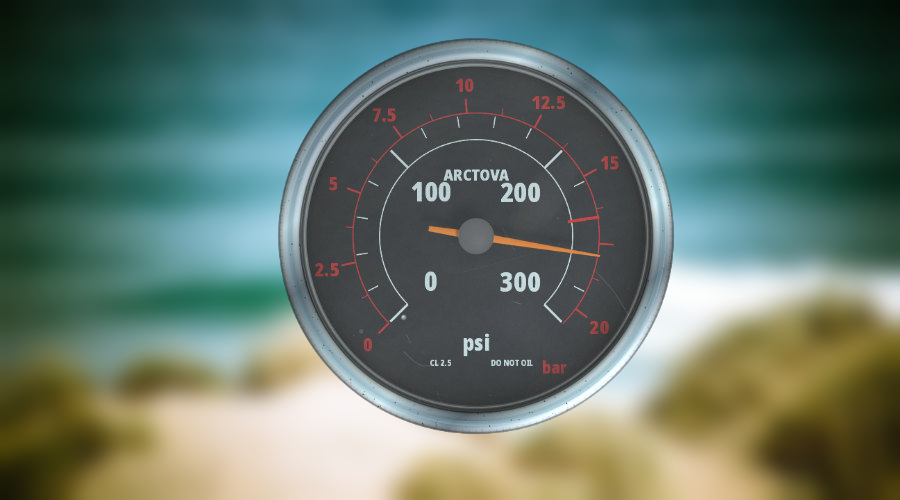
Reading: 260 psi
